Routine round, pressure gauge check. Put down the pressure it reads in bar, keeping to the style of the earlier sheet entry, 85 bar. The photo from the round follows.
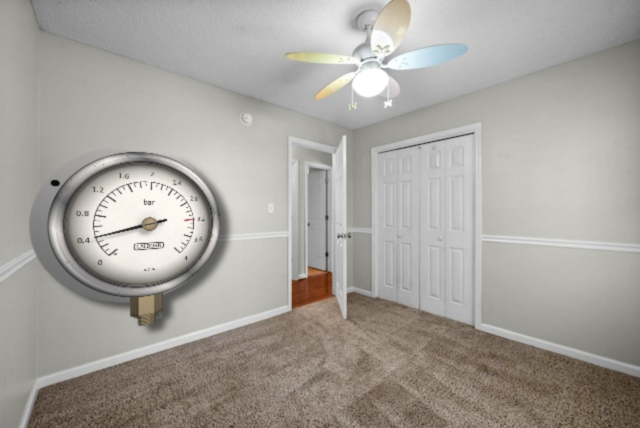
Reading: 0.4 bar
